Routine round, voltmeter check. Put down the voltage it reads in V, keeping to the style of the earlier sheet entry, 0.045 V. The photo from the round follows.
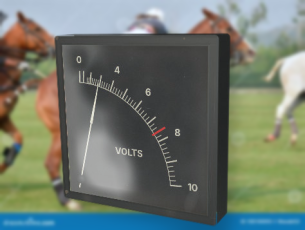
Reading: 3 V
